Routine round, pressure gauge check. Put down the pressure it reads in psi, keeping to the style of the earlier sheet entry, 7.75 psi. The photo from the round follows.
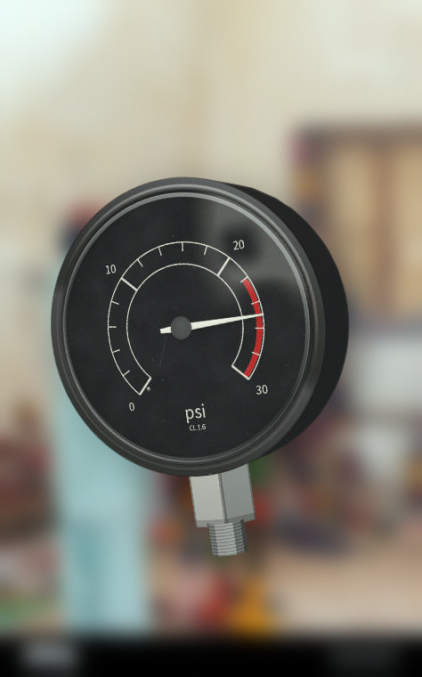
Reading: 25 psi
